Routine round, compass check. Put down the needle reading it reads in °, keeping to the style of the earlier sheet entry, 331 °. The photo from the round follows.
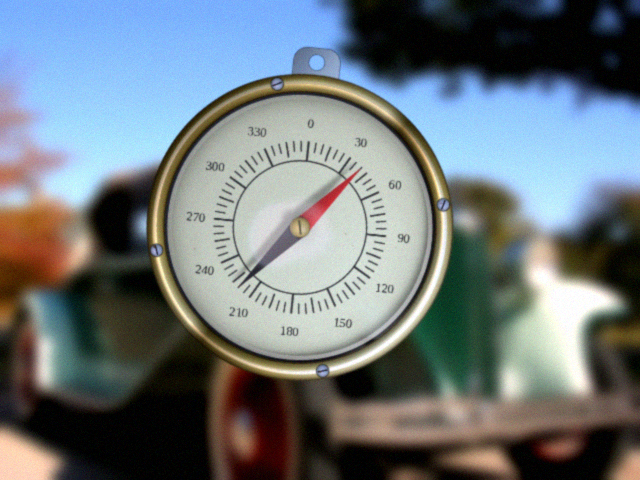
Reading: 40 °
